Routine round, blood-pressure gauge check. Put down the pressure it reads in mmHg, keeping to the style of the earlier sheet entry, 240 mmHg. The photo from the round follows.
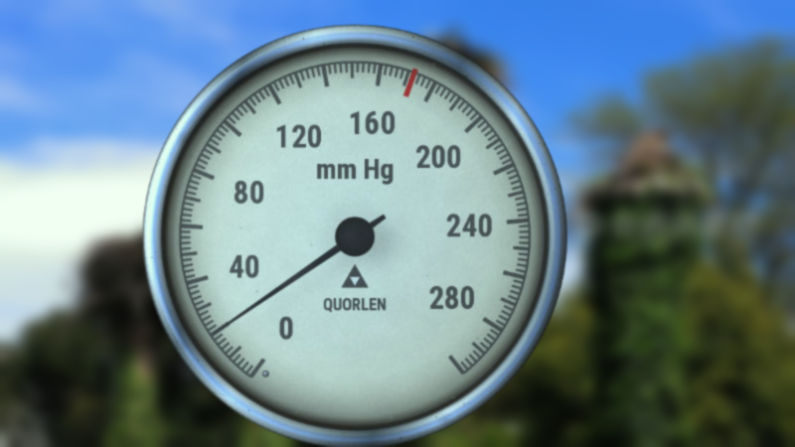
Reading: 20 mmHg
